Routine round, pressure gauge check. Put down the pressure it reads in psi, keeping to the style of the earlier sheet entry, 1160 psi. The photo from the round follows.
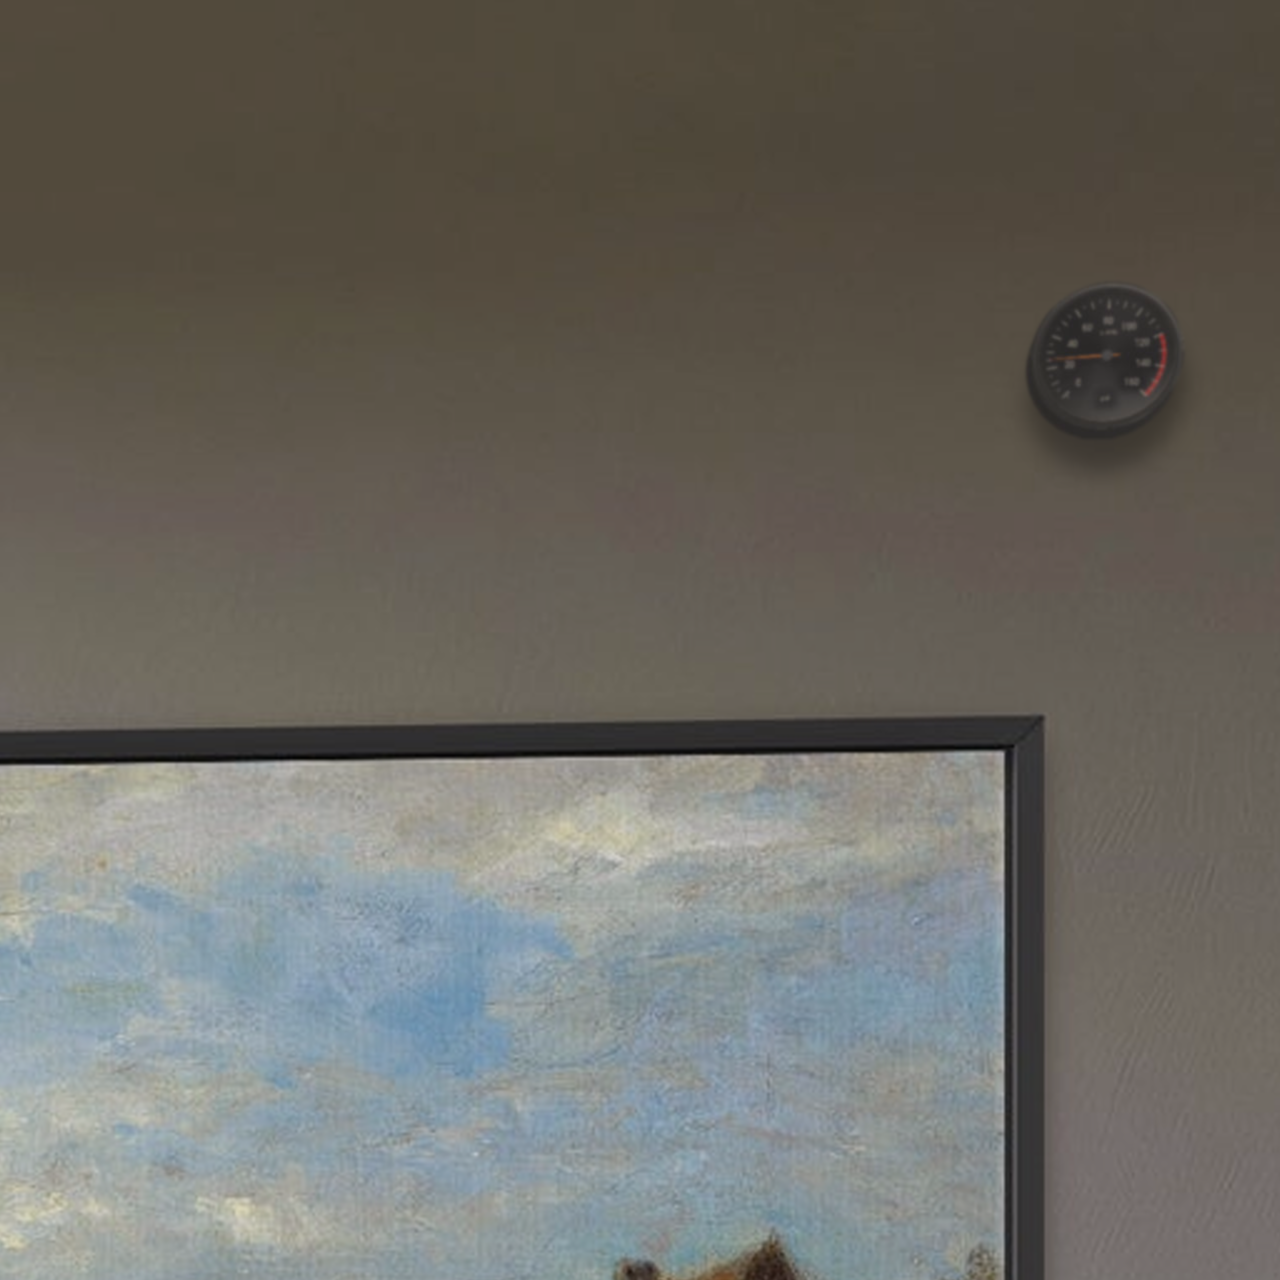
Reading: 25 psi
